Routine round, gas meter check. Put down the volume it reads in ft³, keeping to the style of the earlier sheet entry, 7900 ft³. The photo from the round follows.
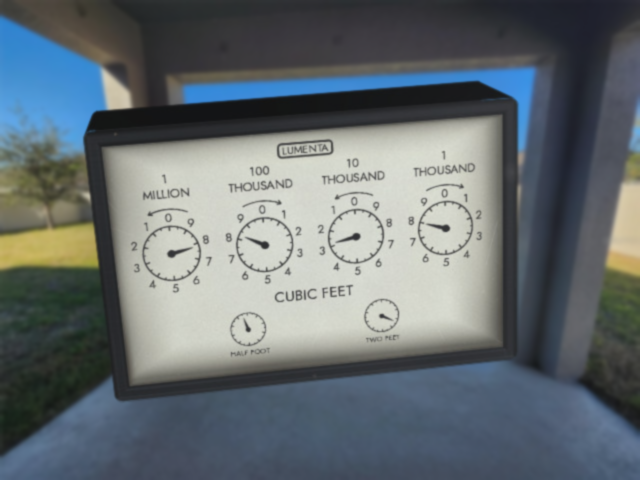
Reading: 782800 ft³
